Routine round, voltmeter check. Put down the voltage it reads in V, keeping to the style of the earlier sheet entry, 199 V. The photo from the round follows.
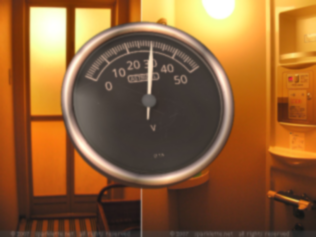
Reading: 30 V
